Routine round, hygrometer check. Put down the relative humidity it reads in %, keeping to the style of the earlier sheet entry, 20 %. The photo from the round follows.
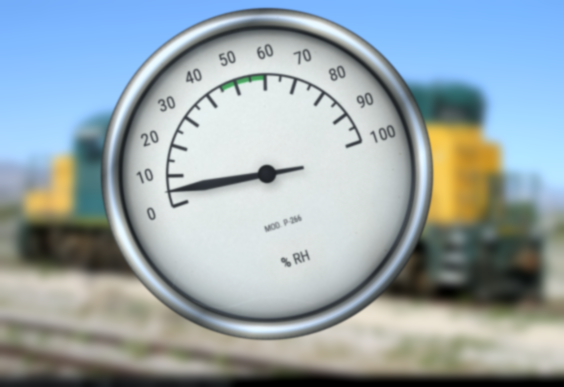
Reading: 5 %
